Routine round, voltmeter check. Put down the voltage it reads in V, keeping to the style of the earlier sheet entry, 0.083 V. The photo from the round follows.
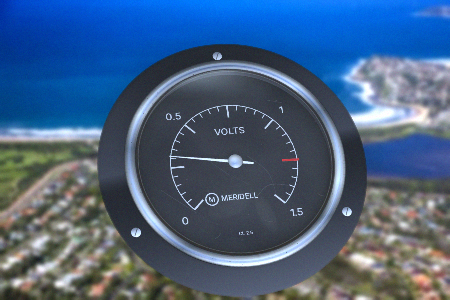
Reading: 0.3 V
